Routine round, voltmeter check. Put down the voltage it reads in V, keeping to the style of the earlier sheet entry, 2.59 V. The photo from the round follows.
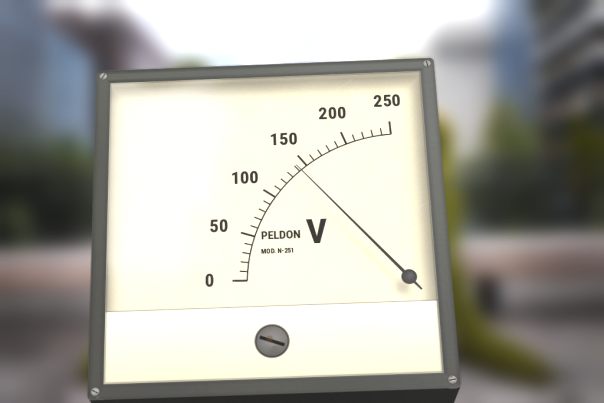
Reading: 140 V
